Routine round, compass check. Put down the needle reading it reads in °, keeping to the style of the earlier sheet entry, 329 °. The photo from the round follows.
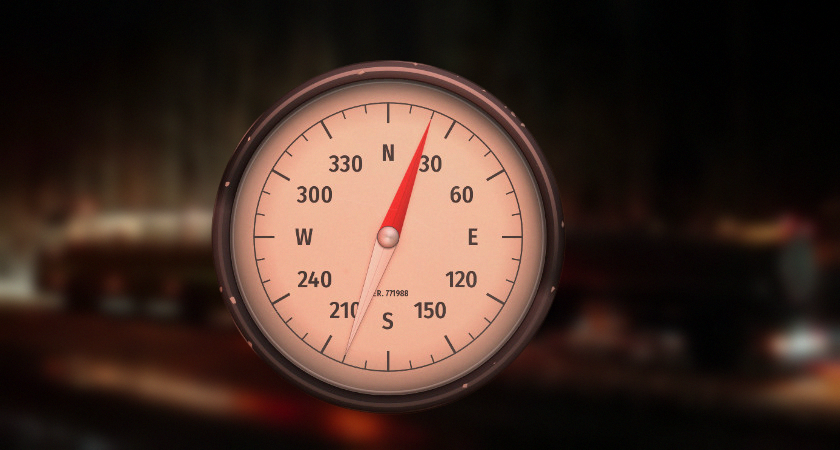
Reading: 20 °
